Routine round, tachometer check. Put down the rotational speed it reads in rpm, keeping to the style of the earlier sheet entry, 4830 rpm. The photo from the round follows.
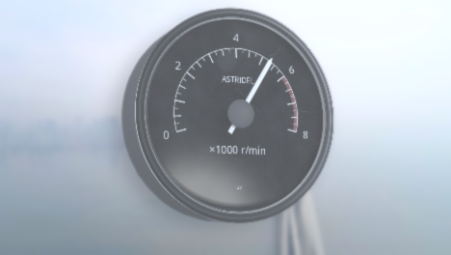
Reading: 5250 rpm
